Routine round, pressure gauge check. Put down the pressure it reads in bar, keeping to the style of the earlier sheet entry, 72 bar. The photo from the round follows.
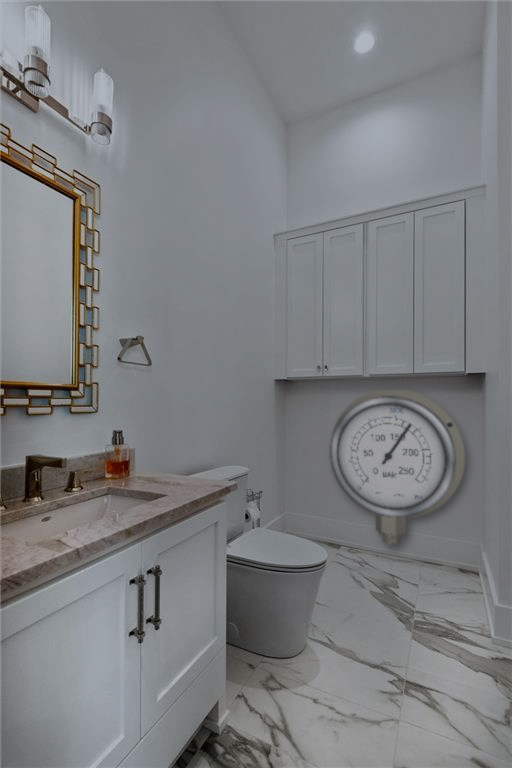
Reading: 160 bar
